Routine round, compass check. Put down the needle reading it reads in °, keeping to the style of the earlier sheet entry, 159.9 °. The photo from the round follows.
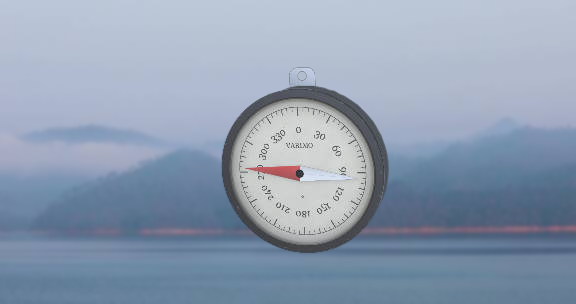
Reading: 275 °
